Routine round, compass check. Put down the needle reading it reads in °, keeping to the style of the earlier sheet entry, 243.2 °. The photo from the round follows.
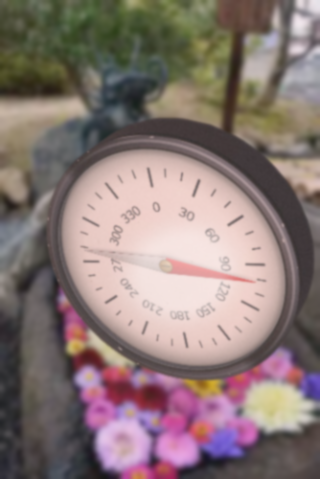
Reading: 100 °
